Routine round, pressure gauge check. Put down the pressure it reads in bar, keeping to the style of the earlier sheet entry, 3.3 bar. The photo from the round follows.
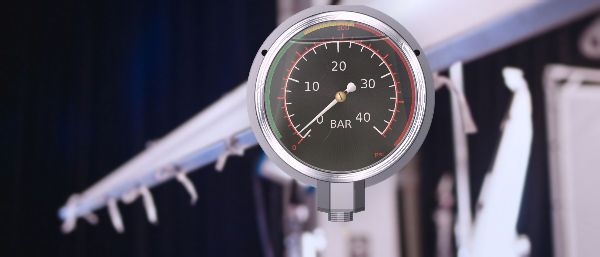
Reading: 1 bar
